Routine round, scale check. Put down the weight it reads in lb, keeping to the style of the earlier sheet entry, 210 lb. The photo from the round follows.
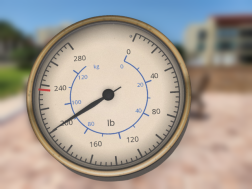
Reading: 200 lb
